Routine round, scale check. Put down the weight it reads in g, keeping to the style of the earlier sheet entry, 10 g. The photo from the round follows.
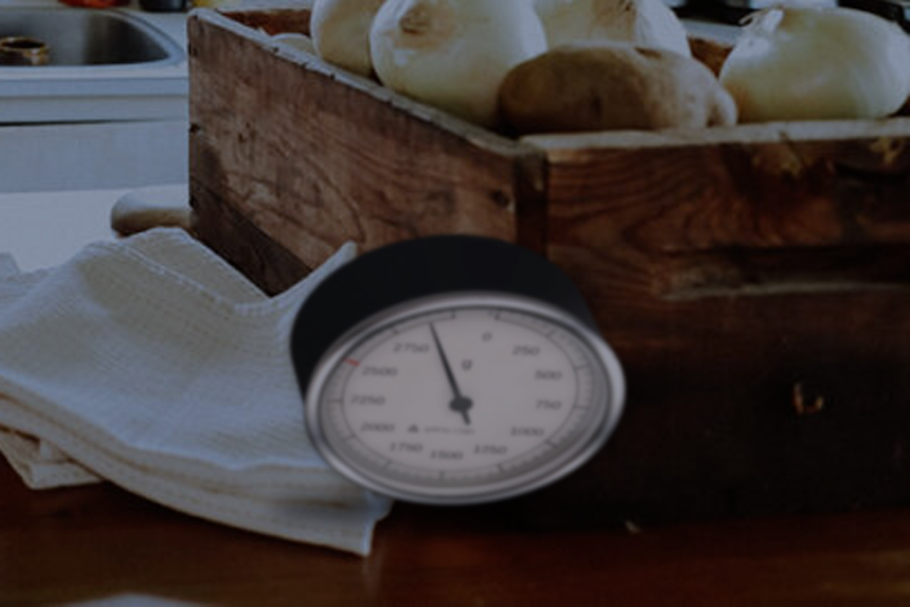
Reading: 2900 g
